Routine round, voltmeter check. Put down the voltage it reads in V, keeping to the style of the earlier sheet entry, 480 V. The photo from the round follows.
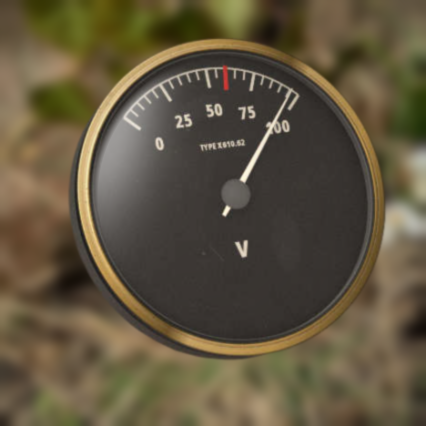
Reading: 95 V
